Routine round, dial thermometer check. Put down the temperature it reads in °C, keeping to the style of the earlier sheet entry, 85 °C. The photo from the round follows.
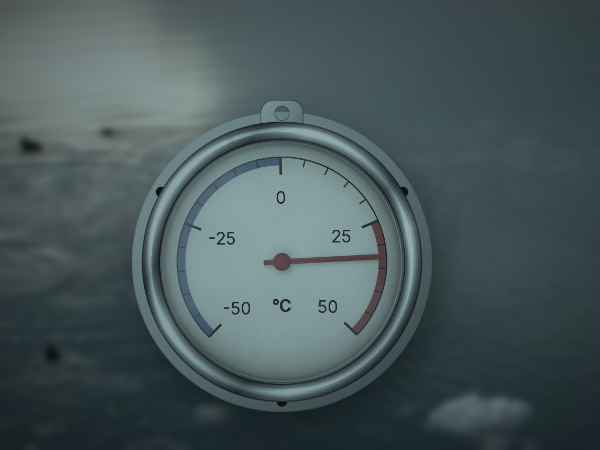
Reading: 32.5 °C
